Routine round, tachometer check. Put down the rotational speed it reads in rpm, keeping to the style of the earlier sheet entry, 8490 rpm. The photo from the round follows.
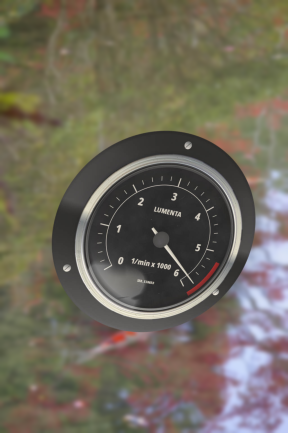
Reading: 5800 rpm
